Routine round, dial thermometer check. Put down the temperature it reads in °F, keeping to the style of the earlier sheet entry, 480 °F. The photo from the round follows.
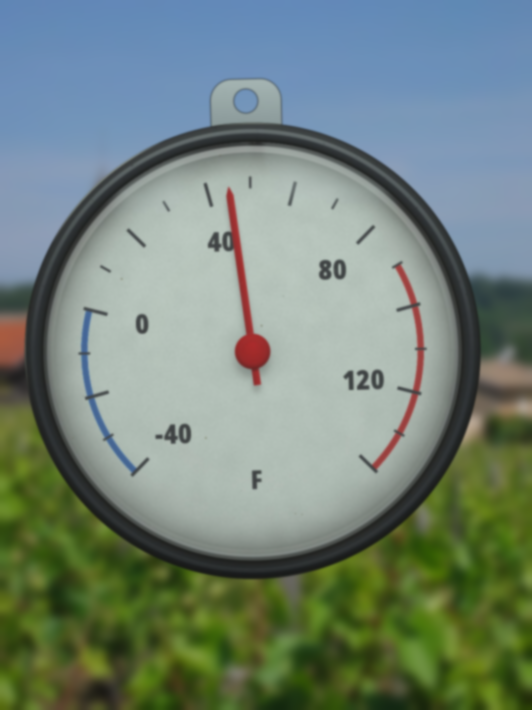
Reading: 45 °F
